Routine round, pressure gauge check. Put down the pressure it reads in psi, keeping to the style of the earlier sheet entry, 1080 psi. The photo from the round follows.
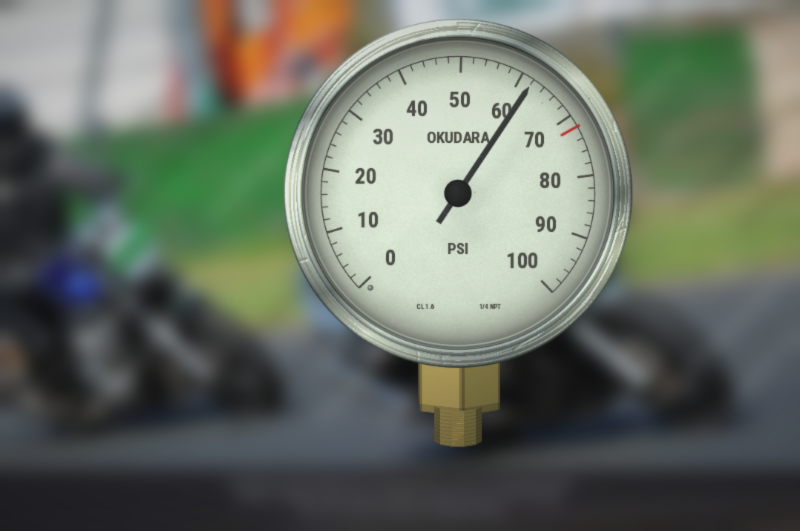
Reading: 62 psi
